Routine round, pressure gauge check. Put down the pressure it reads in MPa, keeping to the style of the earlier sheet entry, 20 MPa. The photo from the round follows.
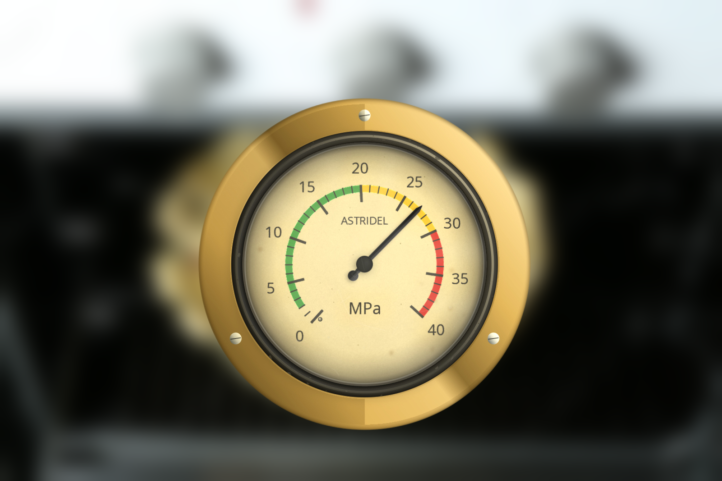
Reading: 27 MPa
